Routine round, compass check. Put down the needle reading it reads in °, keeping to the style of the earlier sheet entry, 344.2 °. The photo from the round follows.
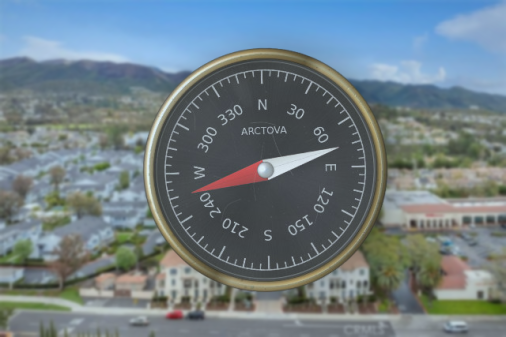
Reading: 255 °
